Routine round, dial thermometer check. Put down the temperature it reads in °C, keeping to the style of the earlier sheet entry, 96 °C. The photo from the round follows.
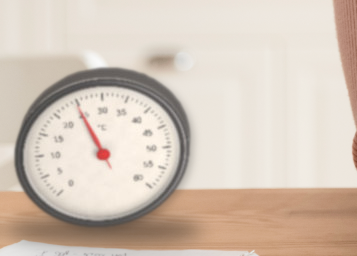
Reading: 25 °C
